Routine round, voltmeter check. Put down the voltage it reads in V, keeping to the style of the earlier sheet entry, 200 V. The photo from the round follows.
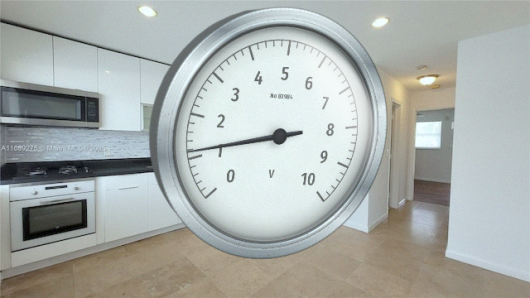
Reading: 1.2 V
